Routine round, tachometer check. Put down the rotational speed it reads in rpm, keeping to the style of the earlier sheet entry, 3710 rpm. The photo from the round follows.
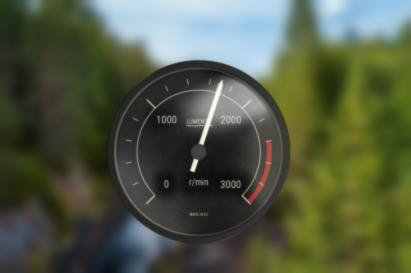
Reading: 1700 rpm
